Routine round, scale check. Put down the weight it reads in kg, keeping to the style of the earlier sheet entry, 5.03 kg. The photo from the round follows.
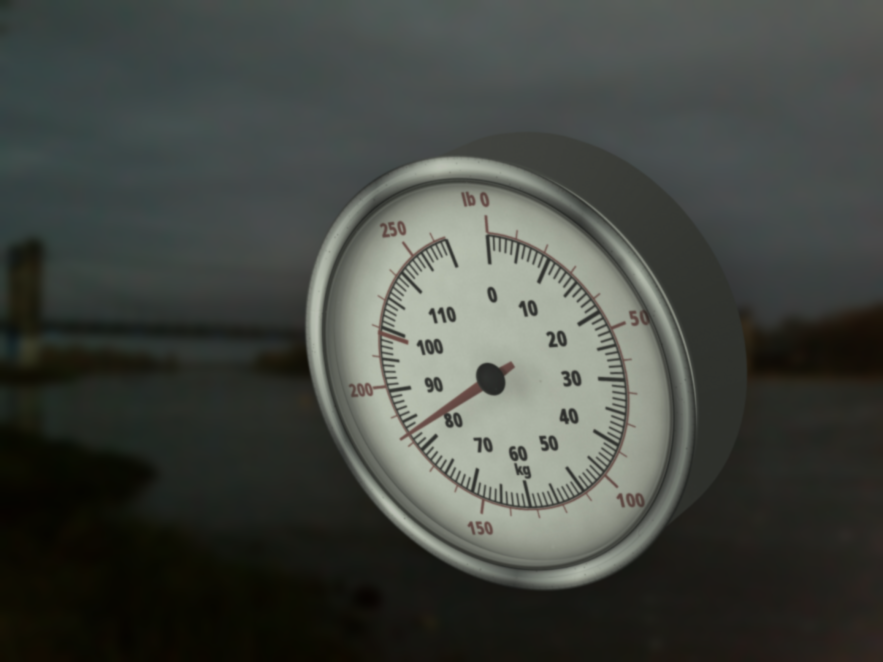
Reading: 83 kg
